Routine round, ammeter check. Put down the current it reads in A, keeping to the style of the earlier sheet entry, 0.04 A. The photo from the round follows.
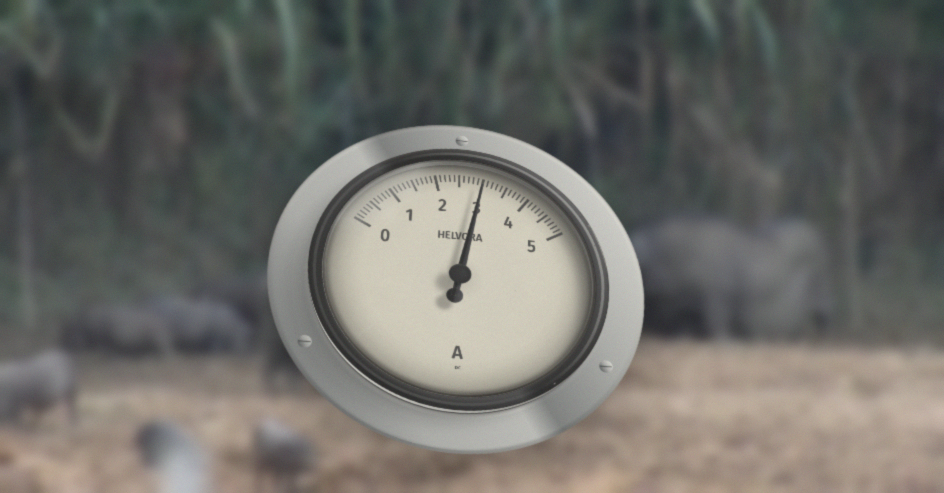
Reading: 3 A
